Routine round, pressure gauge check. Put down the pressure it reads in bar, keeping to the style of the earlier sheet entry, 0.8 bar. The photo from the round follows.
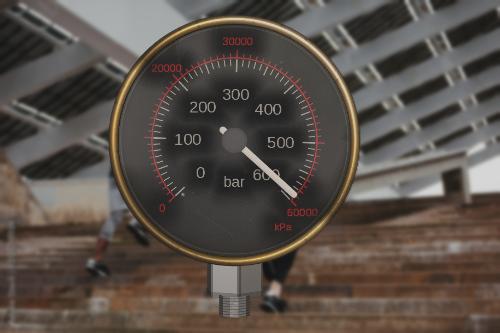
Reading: 590 bar
